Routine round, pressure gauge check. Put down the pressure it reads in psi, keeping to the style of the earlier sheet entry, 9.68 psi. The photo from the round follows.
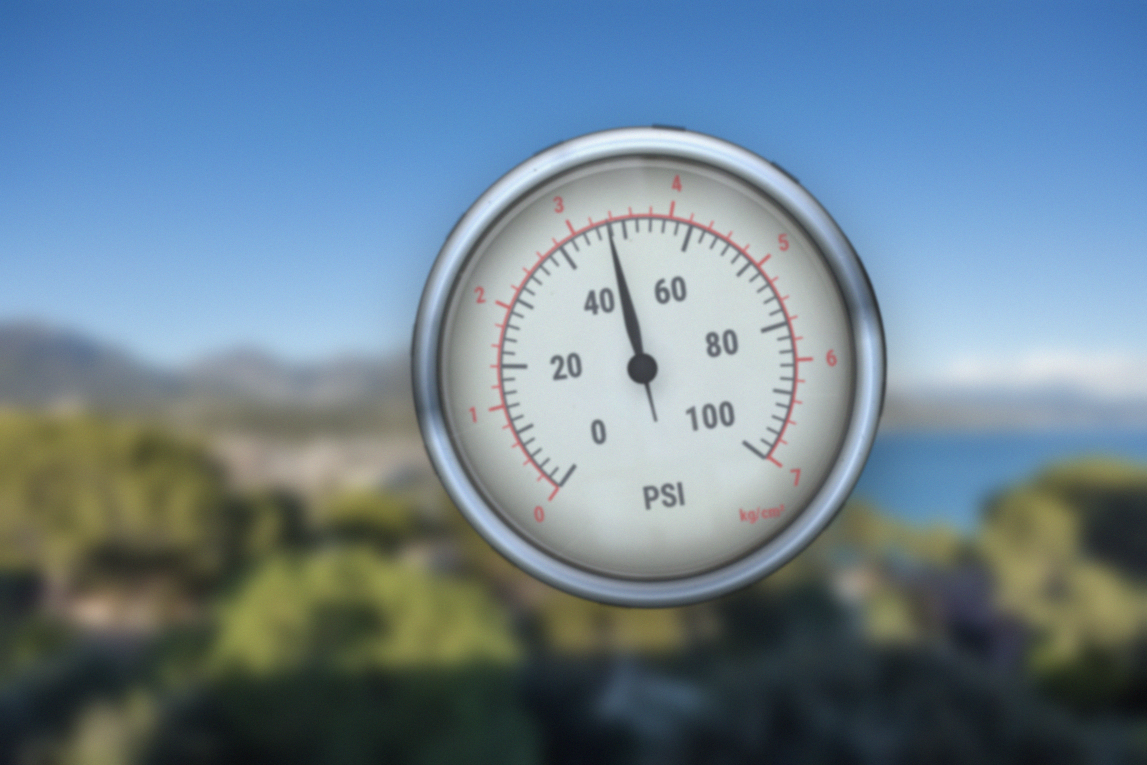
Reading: 48 psi
